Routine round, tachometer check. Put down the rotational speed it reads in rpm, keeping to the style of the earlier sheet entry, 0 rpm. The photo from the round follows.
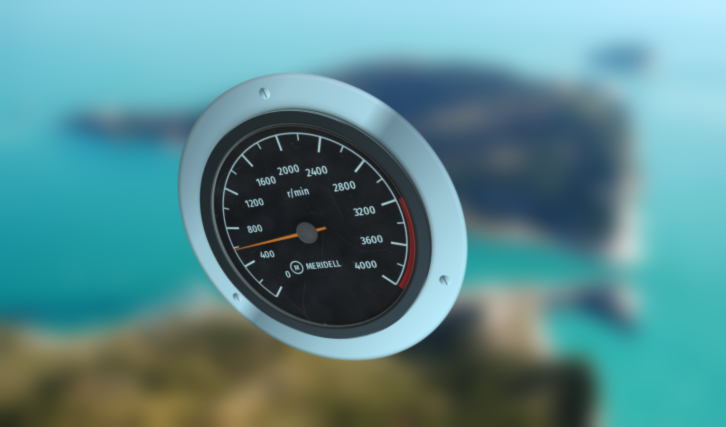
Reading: 600 rpm
